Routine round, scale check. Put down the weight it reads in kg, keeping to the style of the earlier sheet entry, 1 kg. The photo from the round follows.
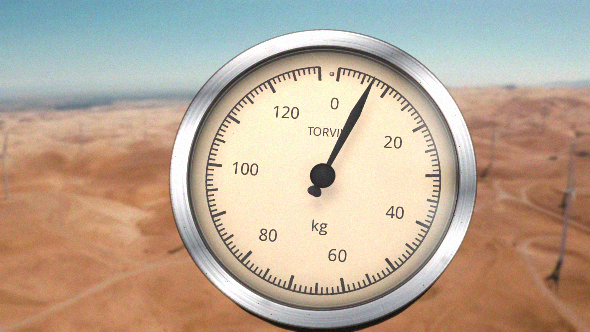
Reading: 7 kg
